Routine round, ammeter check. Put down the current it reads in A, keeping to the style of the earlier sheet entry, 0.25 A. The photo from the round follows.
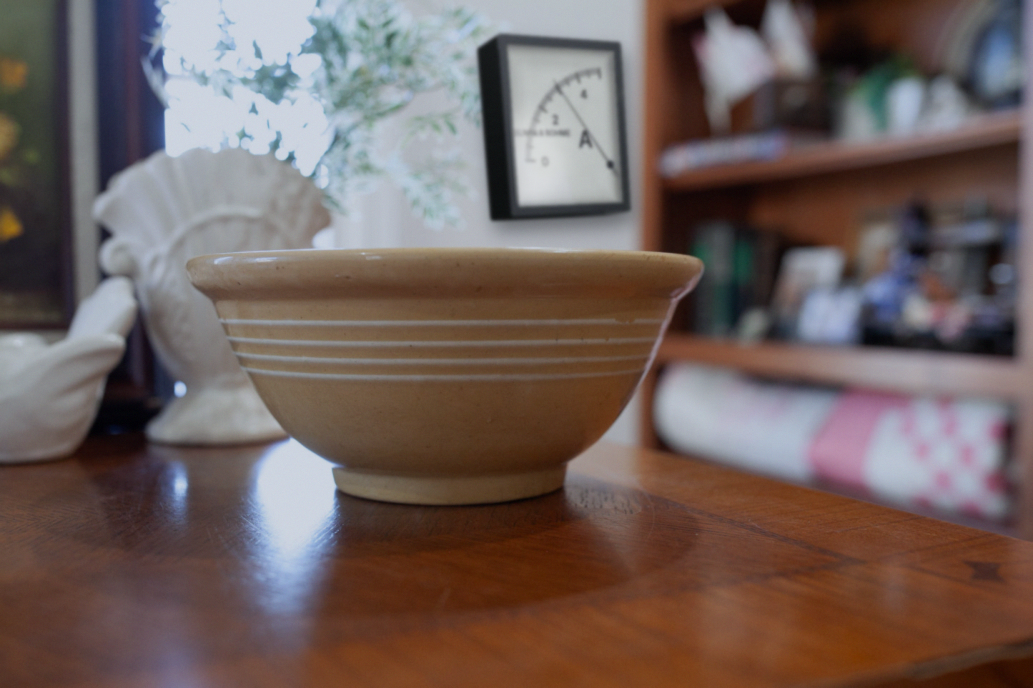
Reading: 3 A
